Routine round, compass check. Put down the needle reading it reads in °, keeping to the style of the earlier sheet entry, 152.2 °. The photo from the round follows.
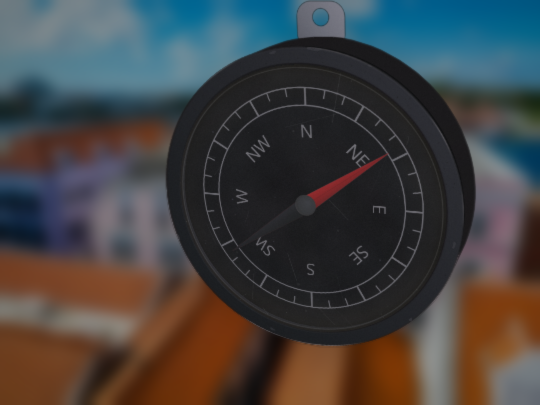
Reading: 55 °
